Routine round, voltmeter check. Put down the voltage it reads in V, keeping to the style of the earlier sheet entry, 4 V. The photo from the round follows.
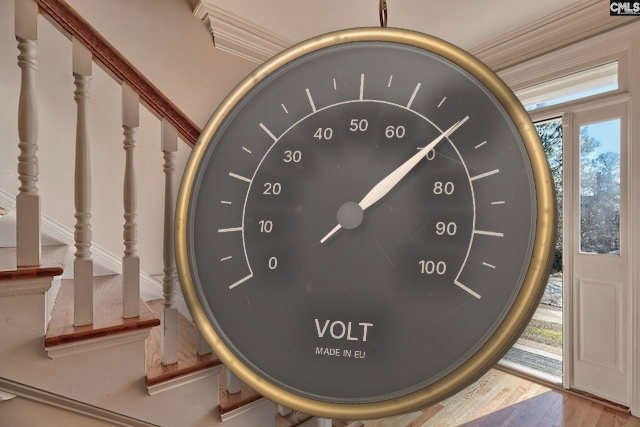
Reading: 70 V
